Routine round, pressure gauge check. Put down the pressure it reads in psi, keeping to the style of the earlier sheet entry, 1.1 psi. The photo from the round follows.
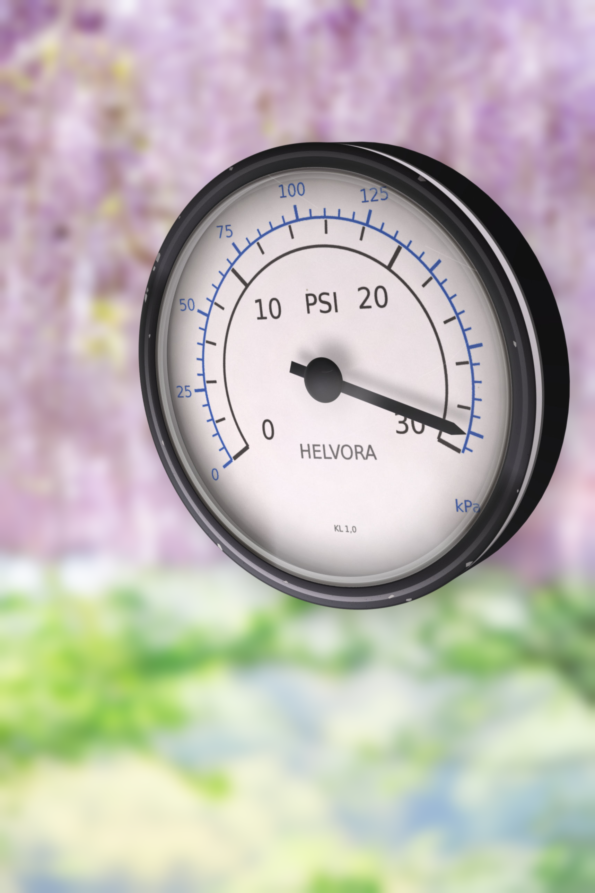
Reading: 29 psi
